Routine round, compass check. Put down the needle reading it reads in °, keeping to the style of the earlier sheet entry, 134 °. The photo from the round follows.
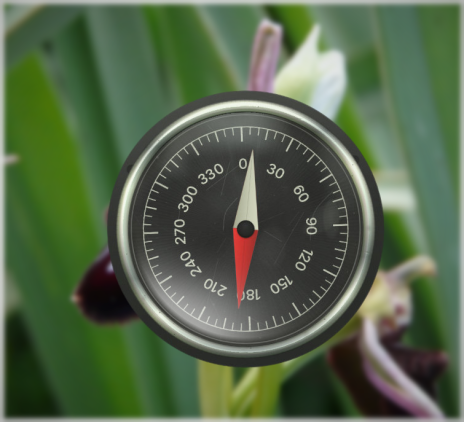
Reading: 187.5 °
